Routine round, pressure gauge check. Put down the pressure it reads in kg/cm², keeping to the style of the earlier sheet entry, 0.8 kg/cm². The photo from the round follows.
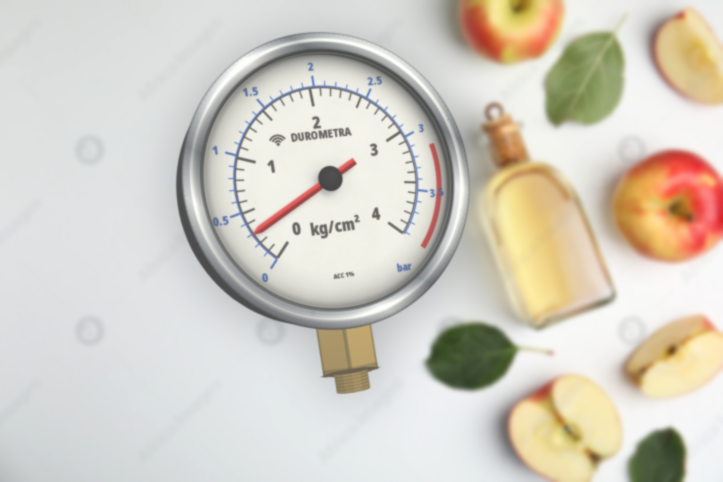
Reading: 0.3 kg/cm²
